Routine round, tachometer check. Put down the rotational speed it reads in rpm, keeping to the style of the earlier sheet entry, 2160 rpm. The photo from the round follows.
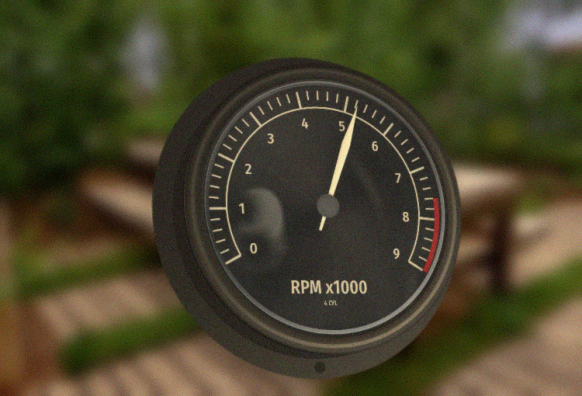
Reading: 5200 rpm
